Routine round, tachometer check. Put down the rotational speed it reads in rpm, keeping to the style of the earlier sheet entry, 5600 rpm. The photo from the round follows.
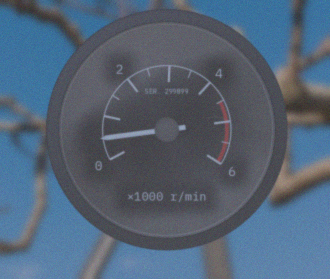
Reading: 500 rpm
